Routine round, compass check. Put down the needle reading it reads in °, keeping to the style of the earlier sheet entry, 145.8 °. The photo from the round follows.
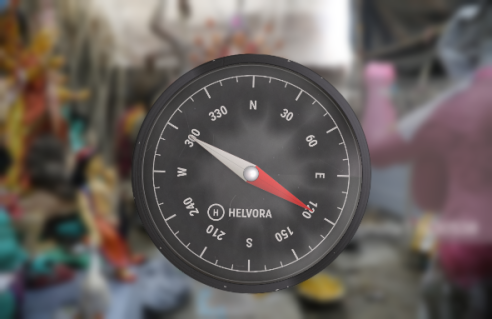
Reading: 120 °
